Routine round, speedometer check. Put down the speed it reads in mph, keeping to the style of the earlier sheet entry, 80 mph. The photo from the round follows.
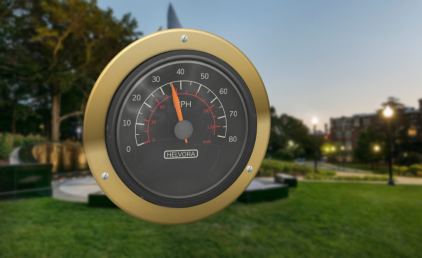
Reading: 35 mph
